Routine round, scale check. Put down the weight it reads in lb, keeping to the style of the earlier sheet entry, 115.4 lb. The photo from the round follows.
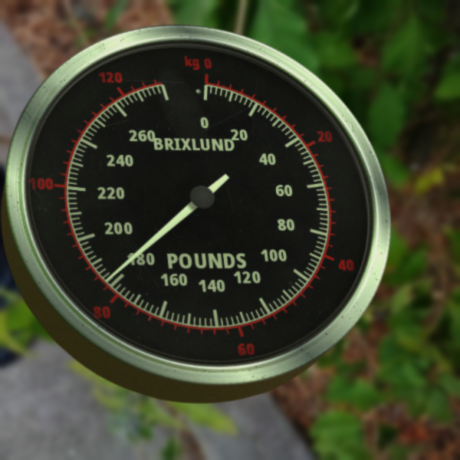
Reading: 182 lb
